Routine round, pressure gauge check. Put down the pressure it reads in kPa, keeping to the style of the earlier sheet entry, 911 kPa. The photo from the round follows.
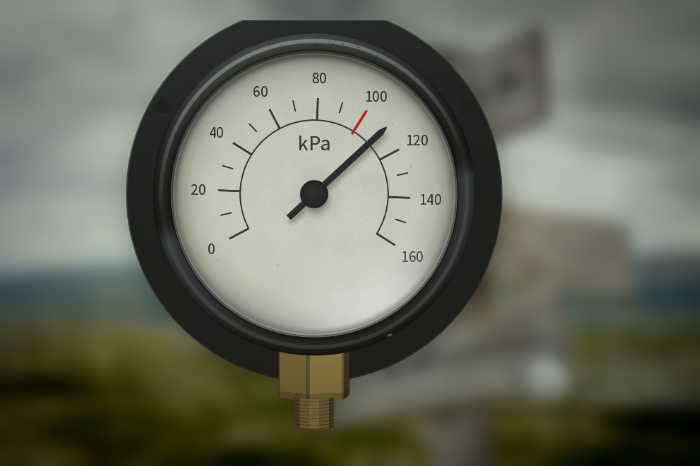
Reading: 110 kPa
